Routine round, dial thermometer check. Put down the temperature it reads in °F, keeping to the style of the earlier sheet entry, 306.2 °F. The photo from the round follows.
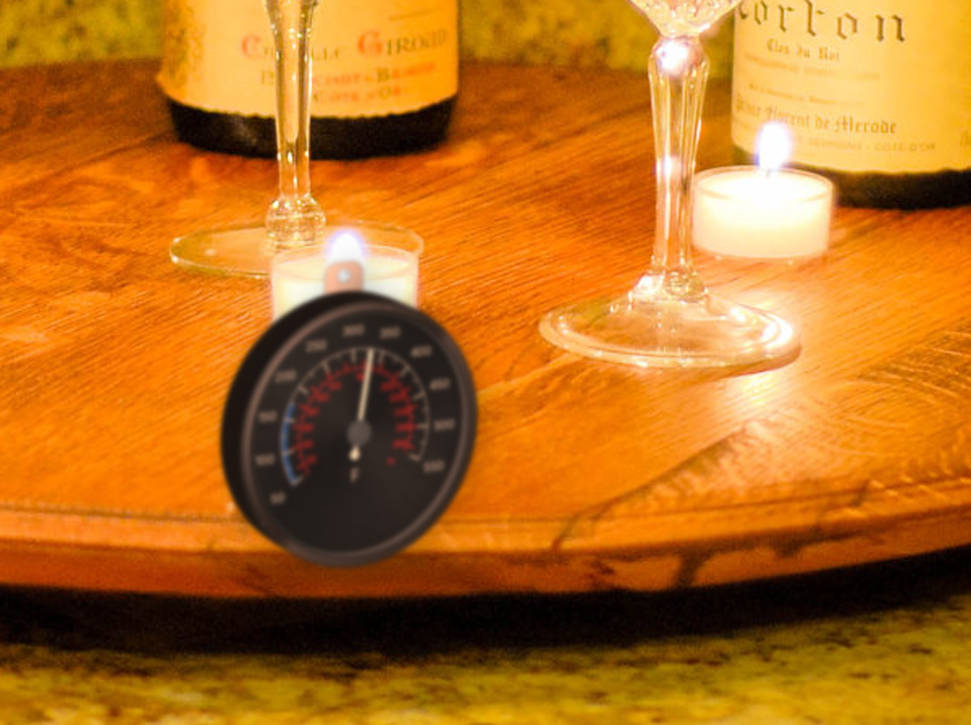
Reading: 325 °F
